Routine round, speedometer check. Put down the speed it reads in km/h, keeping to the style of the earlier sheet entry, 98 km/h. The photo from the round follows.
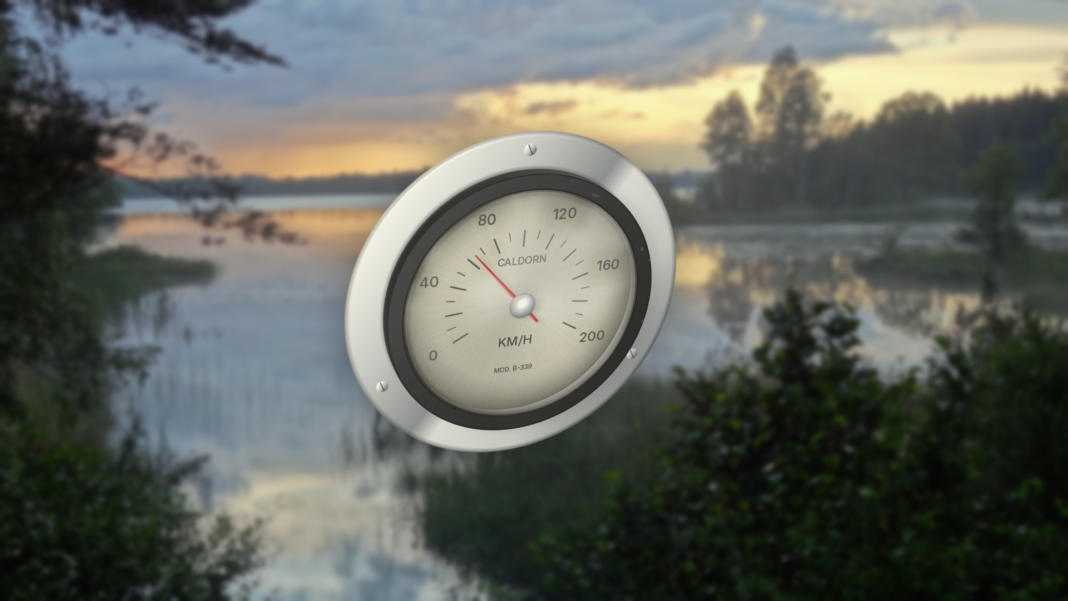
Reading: 65 km/h
